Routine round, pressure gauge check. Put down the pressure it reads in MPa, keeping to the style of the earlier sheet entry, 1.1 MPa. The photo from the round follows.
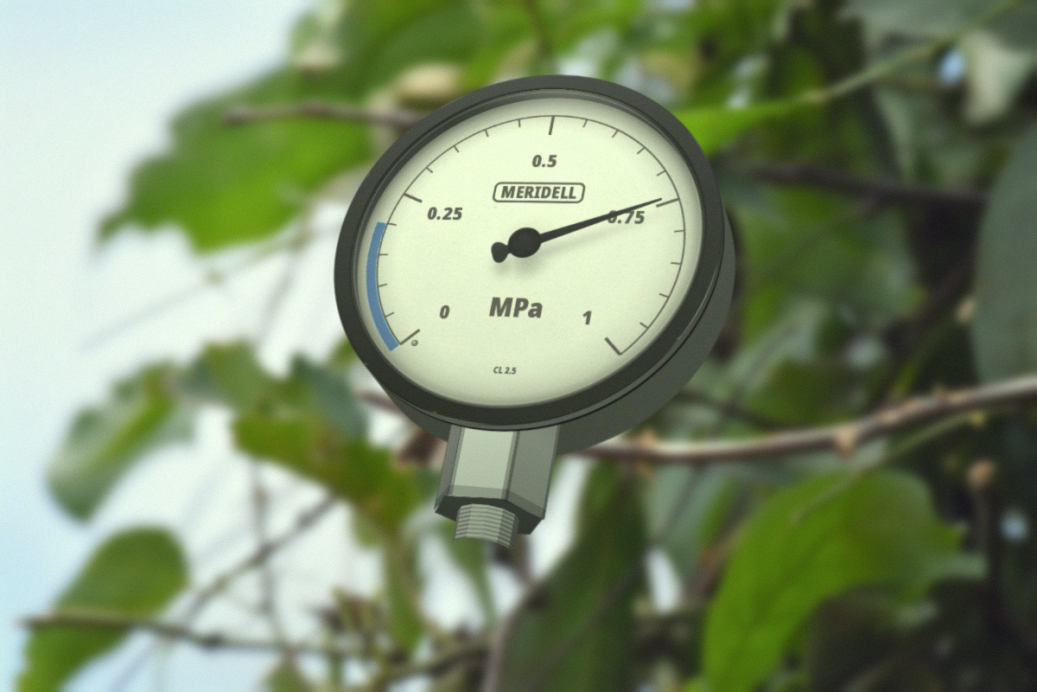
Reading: 0.75 MPa
